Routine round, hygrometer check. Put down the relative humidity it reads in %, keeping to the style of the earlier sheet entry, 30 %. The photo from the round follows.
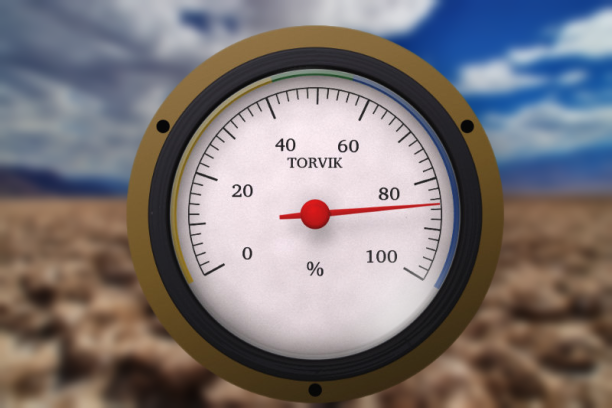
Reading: 85 %
